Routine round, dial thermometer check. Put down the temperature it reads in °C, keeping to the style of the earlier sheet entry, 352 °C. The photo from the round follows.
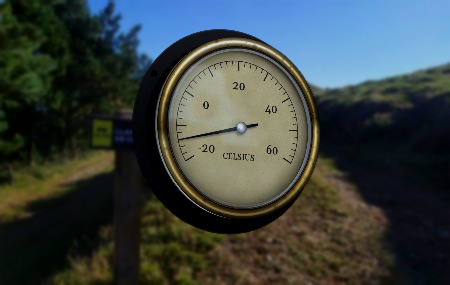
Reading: -14 °C
